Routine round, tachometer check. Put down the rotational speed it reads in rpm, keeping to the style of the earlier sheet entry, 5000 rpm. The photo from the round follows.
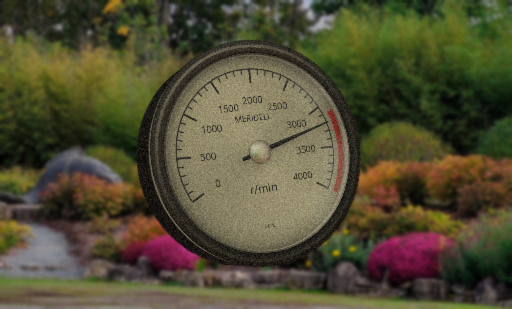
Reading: 3200 rpm
